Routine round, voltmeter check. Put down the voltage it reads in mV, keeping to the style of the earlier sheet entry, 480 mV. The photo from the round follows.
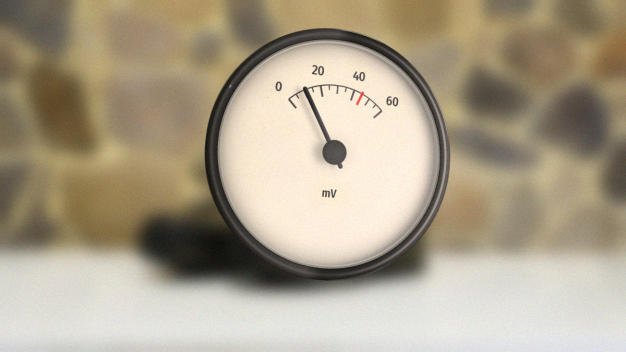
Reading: 10 mV
